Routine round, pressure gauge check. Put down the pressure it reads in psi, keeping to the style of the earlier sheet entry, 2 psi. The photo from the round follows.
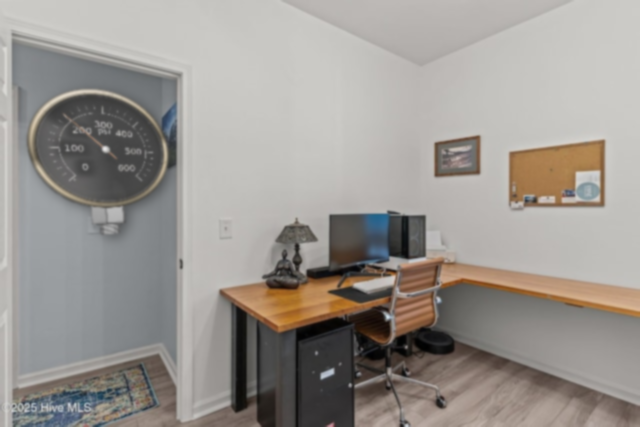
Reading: 200 psi
